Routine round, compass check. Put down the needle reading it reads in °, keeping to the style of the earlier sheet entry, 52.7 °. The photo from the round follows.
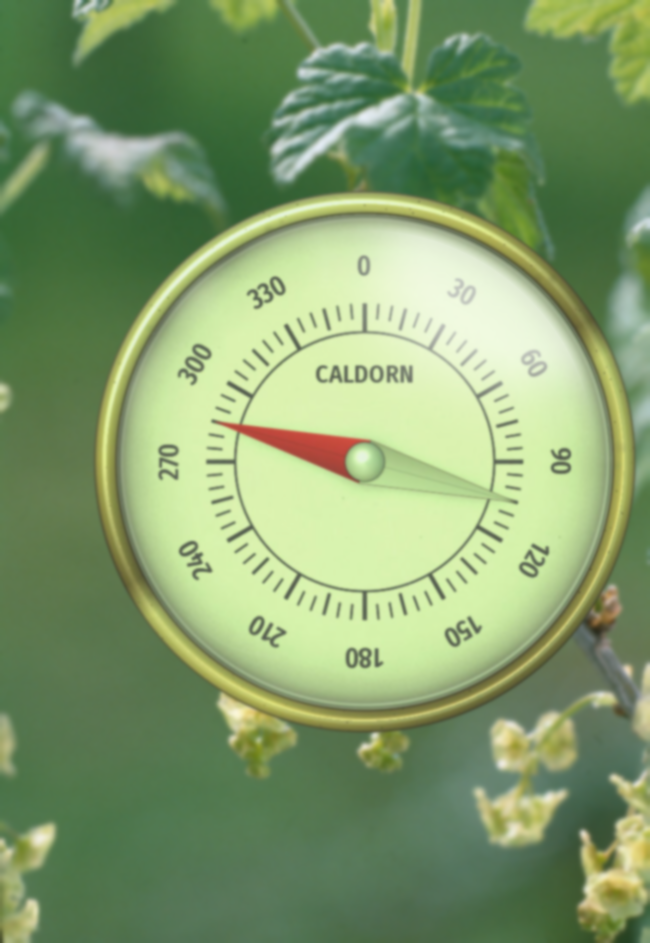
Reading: 285 °
